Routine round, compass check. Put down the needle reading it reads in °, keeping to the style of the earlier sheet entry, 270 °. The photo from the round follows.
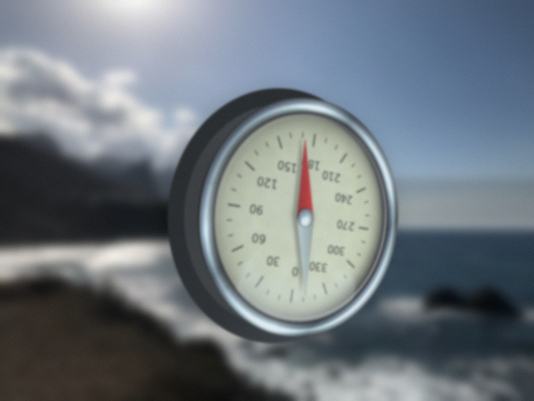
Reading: 170 °
